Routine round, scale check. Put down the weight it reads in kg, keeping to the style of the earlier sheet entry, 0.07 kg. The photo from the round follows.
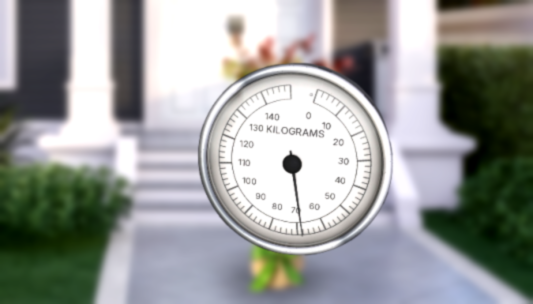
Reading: 68 kg
